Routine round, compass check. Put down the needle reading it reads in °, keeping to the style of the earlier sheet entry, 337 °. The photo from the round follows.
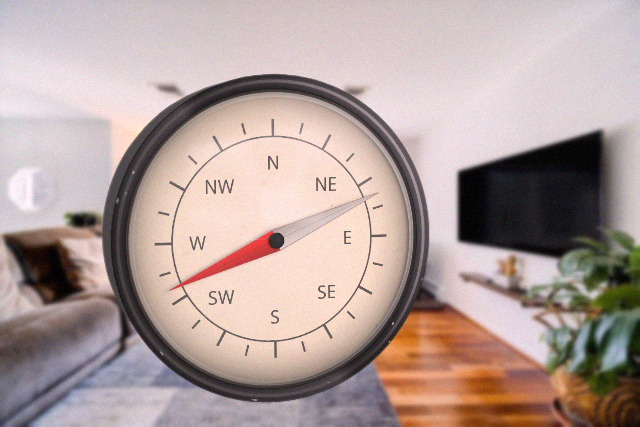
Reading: 247.5 °
